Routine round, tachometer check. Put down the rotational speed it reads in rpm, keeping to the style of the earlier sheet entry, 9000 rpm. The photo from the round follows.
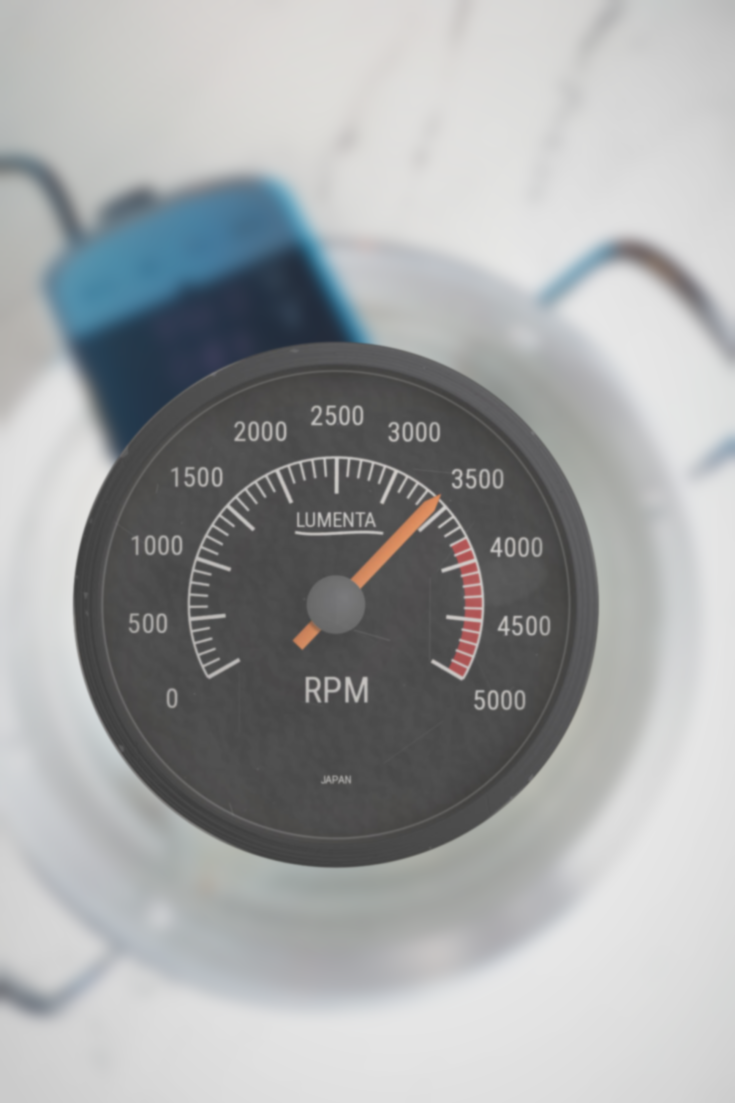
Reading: 3400 rpm
